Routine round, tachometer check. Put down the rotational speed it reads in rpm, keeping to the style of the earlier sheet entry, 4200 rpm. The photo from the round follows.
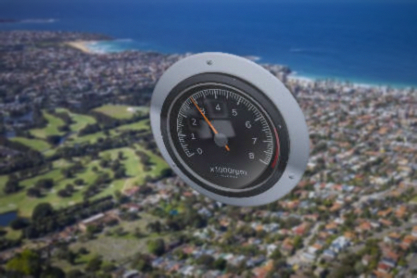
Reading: 3000 rpm
